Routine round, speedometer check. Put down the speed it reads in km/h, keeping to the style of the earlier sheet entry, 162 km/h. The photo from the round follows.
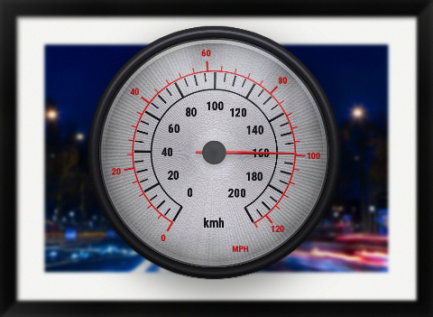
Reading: 160 km/h
